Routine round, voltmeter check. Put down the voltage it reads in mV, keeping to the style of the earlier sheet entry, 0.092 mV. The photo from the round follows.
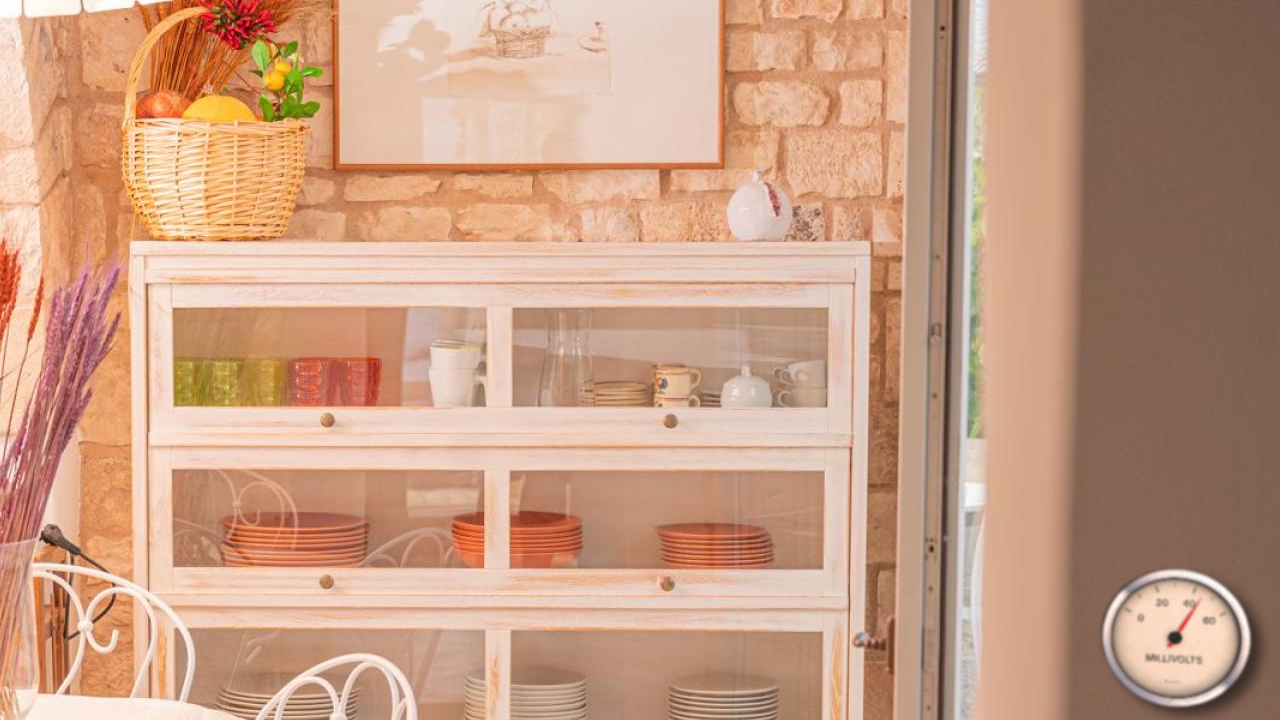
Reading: 45 mV
